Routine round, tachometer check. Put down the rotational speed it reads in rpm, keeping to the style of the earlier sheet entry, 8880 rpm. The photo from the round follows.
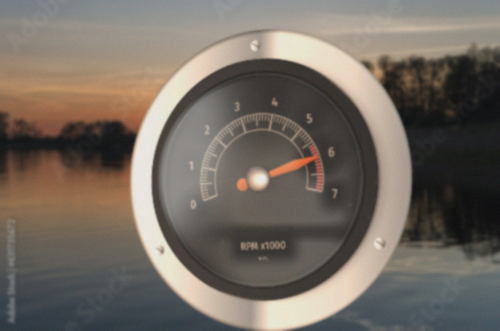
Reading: 6000 rpm
